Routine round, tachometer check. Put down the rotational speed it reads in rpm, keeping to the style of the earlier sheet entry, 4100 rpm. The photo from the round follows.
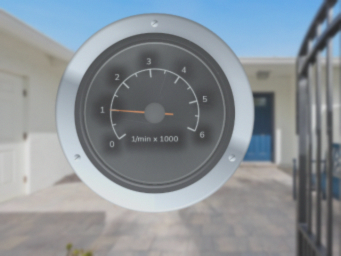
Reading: 1000 rpm
